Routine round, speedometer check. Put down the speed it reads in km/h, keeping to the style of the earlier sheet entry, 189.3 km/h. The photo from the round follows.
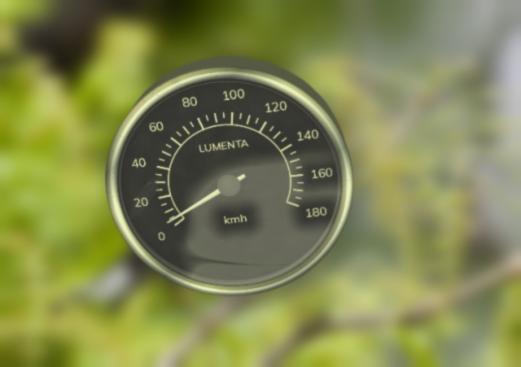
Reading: 5 km/h
